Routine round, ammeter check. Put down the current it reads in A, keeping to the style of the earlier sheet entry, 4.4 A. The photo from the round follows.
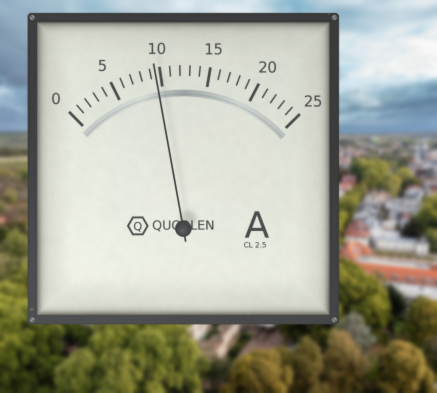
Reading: 9.5 A
